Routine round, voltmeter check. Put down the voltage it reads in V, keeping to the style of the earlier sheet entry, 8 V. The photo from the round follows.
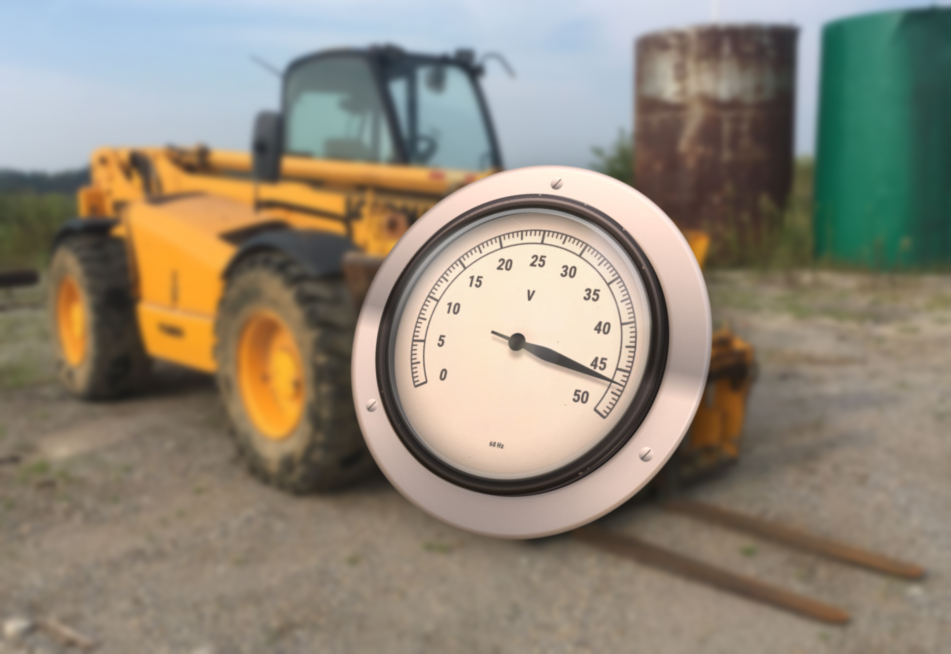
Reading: 46.5 V
